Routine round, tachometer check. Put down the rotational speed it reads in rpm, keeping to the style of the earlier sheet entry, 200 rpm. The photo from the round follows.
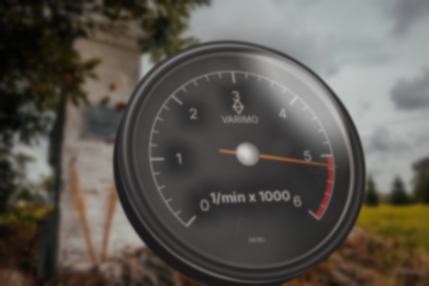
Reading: 5200 rpm
